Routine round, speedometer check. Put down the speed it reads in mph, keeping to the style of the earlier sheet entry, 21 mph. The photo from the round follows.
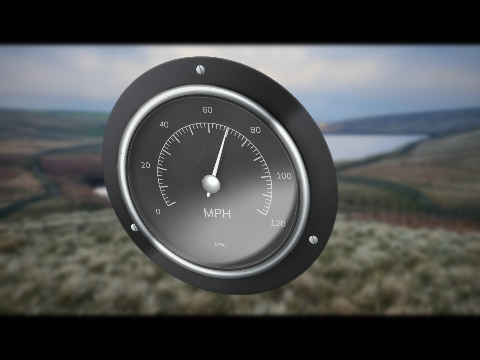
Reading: 70 mph
